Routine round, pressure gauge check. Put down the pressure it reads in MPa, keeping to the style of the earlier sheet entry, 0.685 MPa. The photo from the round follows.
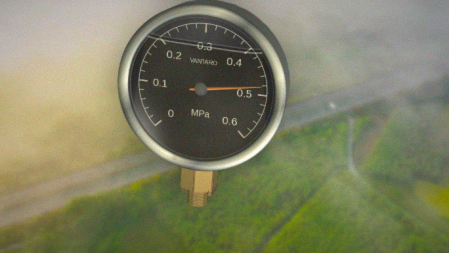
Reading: 0.48 MPa
